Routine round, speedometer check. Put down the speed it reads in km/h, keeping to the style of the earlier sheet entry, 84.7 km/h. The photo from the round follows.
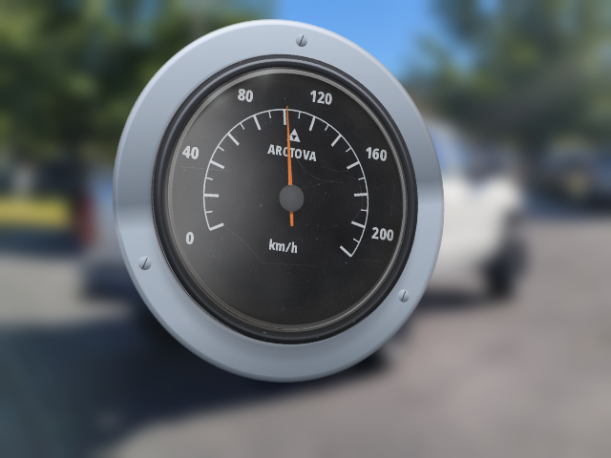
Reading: 100 km/h
